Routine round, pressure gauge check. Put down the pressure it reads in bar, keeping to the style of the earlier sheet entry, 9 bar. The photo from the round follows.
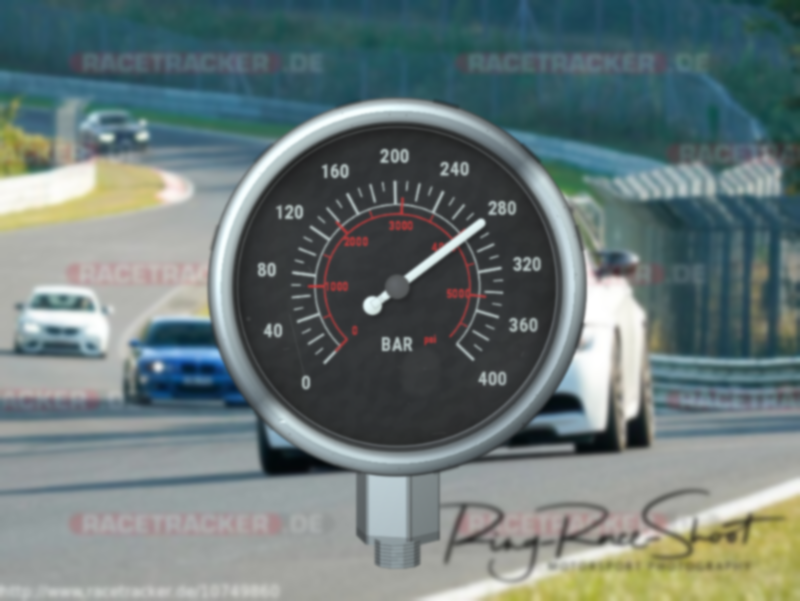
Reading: 280 bar
